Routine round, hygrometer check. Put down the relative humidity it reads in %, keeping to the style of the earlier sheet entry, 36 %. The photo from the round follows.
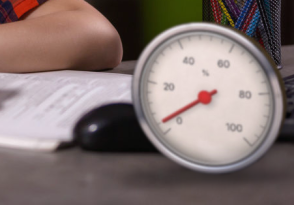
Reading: 4 %
